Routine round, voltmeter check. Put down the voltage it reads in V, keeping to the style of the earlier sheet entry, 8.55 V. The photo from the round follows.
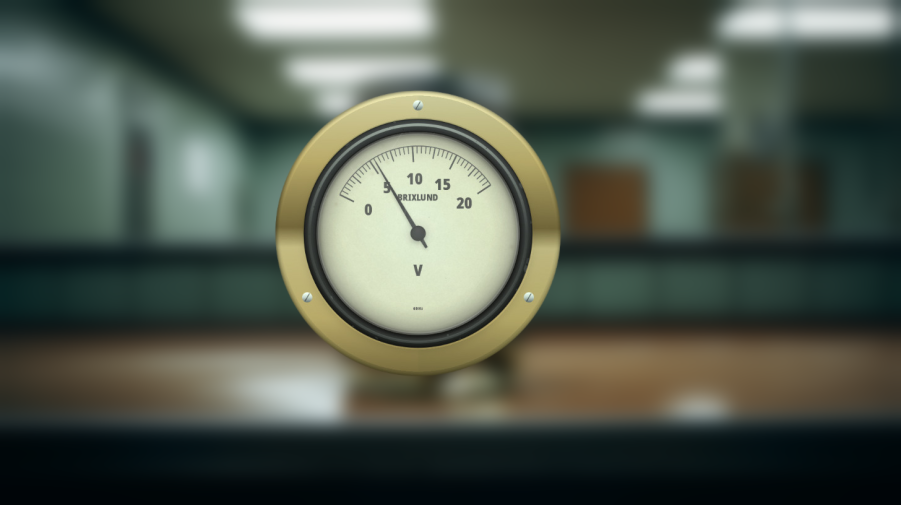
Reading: 5.5 V
